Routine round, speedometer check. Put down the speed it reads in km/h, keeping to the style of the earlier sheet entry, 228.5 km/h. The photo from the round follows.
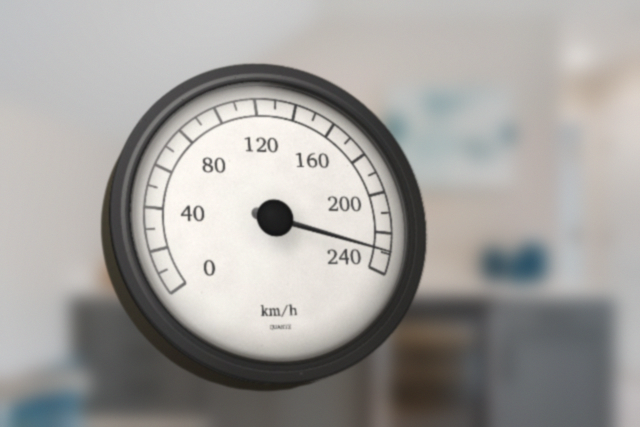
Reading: 230 km/h
